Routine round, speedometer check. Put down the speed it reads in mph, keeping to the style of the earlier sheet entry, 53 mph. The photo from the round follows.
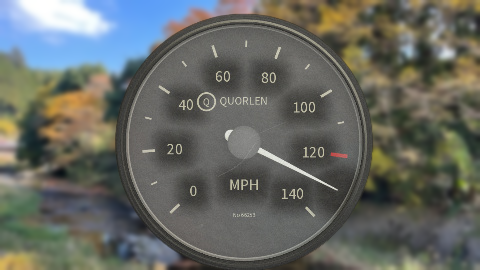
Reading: 130 mph
